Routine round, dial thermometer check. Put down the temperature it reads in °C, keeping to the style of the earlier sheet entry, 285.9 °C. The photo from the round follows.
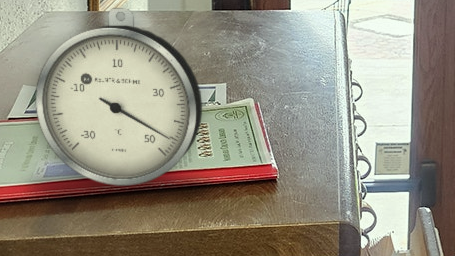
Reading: 45 °C
